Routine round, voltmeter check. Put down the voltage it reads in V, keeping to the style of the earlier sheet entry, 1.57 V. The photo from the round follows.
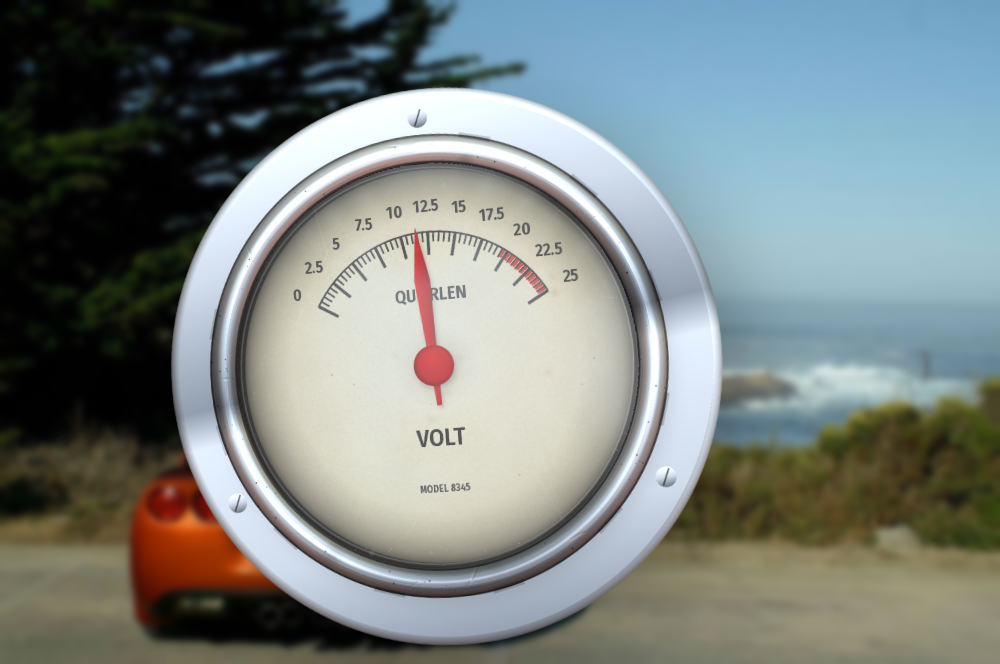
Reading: 11.5 V
